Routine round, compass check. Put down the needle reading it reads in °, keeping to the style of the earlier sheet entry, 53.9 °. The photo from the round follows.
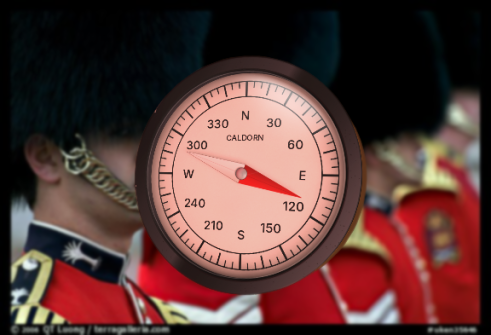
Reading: 110 °
